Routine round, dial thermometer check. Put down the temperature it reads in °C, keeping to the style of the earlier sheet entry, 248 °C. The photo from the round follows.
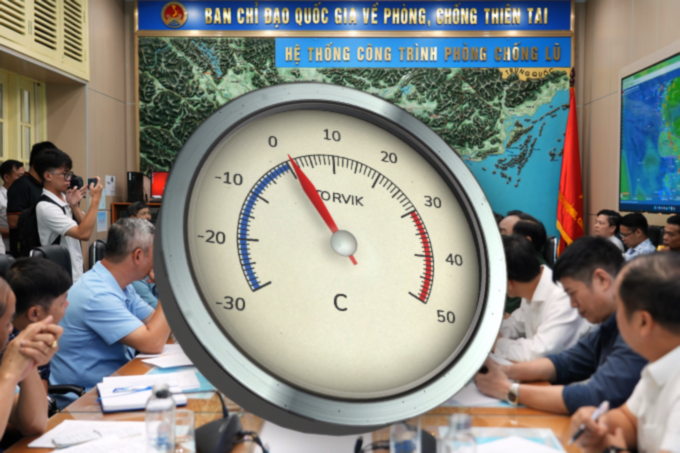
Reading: 0 °C
